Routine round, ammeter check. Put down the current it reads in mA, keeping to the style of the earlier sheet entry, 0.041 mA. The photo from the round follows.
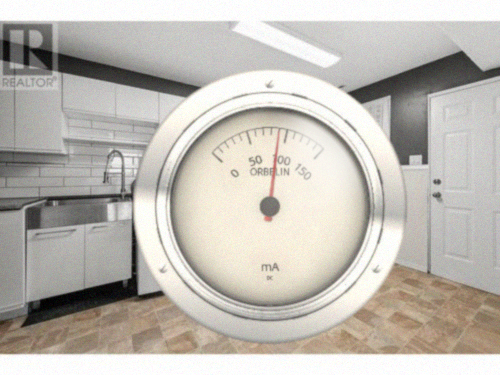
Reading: 90 mA
